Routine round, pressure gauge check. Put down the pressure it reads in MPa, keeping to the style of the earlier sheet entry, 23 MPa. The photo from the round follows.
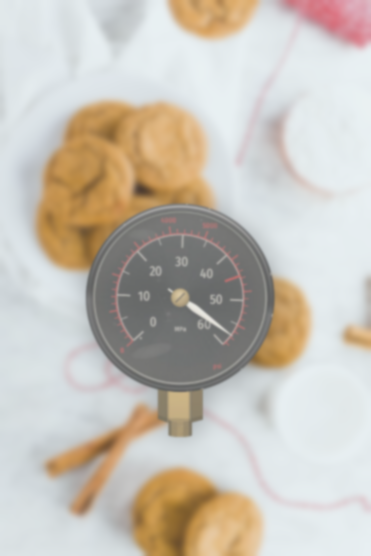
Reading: 57.5 MPa
